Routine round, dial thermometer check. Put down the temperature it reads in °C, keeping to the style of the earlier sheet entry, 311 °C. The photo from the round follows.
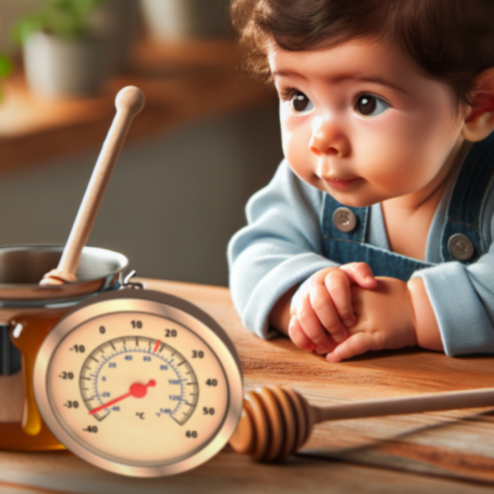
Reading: -35 °C
